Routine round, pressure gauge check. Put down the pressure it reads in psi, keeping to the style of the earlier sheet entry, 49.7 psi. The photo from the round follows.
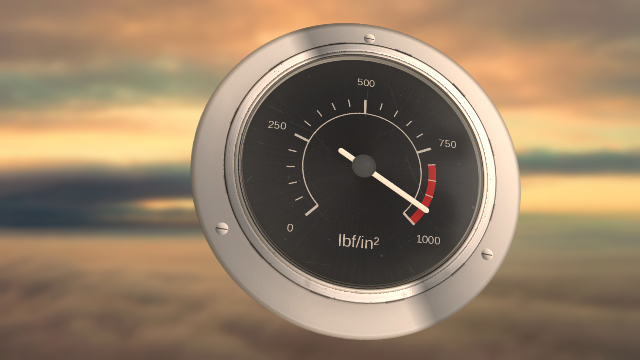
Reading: 950 psi
